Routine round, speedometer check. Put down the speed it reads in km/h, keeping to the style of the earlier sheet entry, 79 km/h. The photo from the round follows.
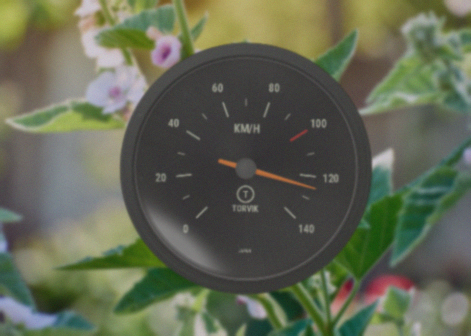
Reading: 125 km/h
